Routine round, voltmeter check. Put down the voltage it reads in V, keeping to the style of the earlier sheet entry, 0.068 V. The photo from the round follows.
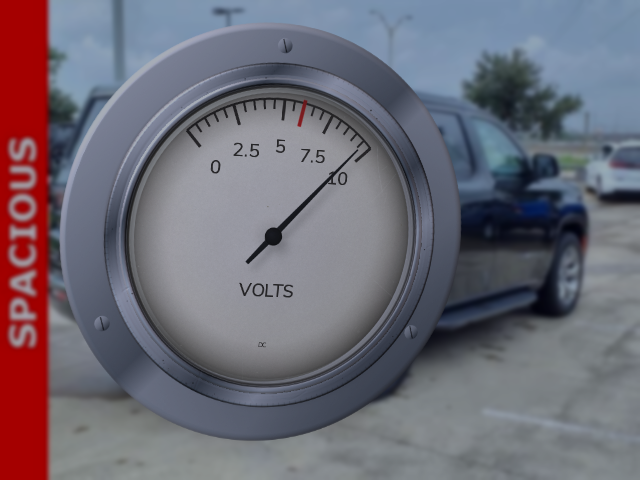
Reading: 9.5 V
